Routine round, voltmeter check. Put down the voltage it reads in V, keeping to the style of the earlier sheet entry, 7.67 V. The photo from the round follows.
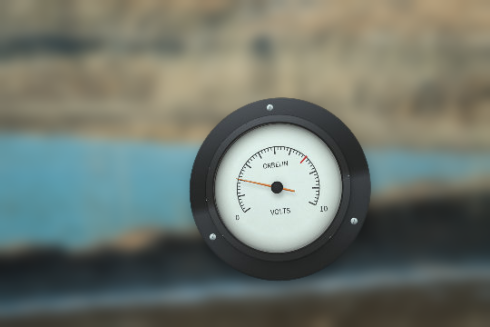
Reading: 2 V
